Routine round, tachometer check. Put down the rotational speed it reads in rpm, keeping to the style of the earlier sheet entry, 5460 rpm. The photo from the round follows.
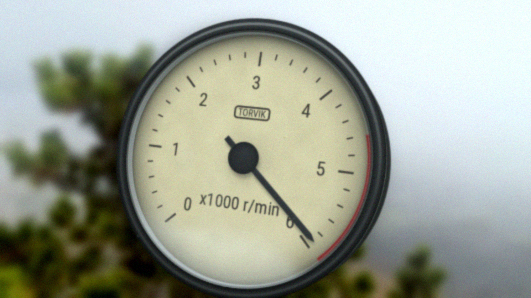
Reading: 5900 rpm
